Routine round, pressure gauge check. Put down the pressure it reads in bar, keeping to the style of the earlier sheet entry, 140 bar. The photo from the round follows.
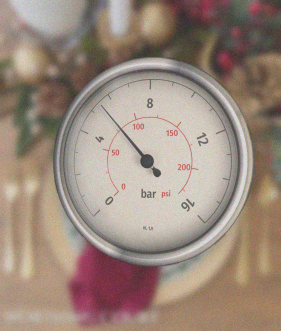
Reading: 5.5 bar
